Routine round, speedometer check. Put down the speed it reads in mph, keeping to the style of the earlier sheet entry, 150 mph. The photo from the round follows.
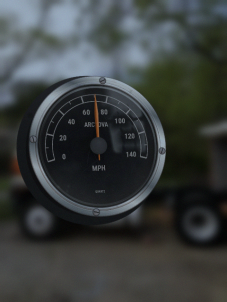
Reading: 70 mph
